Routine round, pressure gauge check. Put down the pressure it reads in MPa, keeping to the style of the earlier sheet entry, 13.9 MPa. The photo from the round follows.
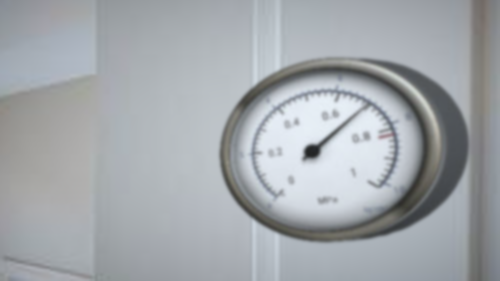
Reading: 0.7 MPa
